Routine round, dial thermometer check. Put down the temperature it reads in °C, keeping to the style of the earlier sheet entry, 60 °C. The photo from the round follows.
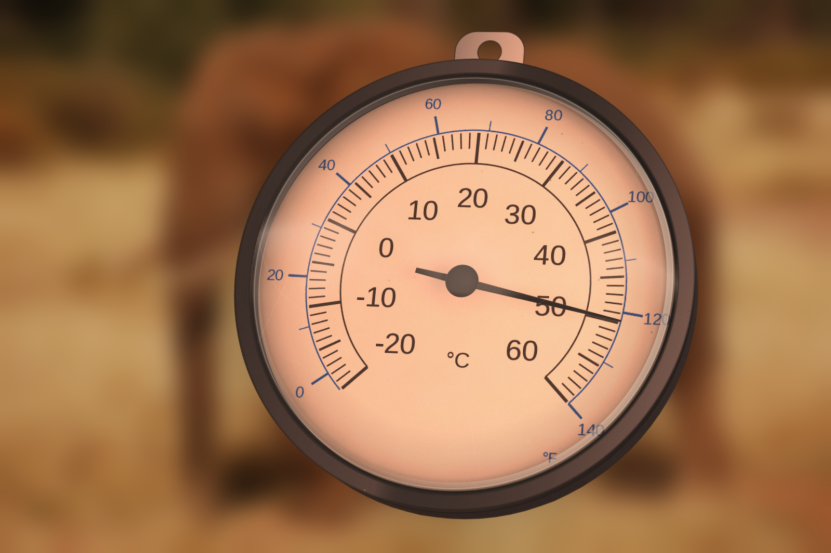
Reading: 50 °C
